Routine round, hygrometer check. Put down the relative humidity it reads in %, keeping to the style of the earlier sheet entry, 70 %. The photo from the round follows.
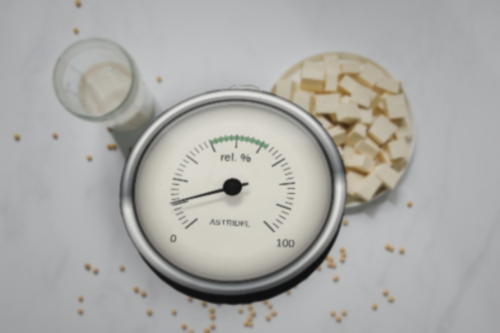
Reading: 10 %
